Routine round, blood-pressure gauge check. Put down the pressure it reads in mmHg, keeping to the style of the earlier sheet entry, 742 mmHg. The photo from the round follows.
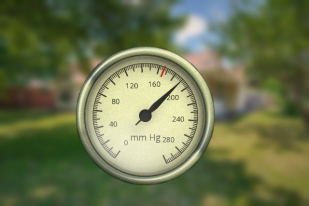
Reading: 190 mmHg
